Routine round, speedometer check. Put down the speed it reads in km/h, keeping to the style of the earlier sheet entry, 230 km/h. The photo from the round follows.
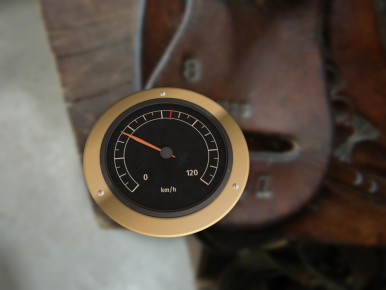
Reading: 35 km/h
